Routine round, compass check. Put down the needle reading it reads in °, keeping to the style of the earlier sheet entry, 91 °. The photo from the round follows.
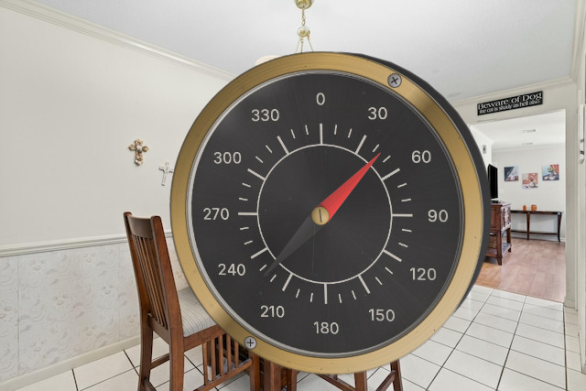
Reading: 45 °
